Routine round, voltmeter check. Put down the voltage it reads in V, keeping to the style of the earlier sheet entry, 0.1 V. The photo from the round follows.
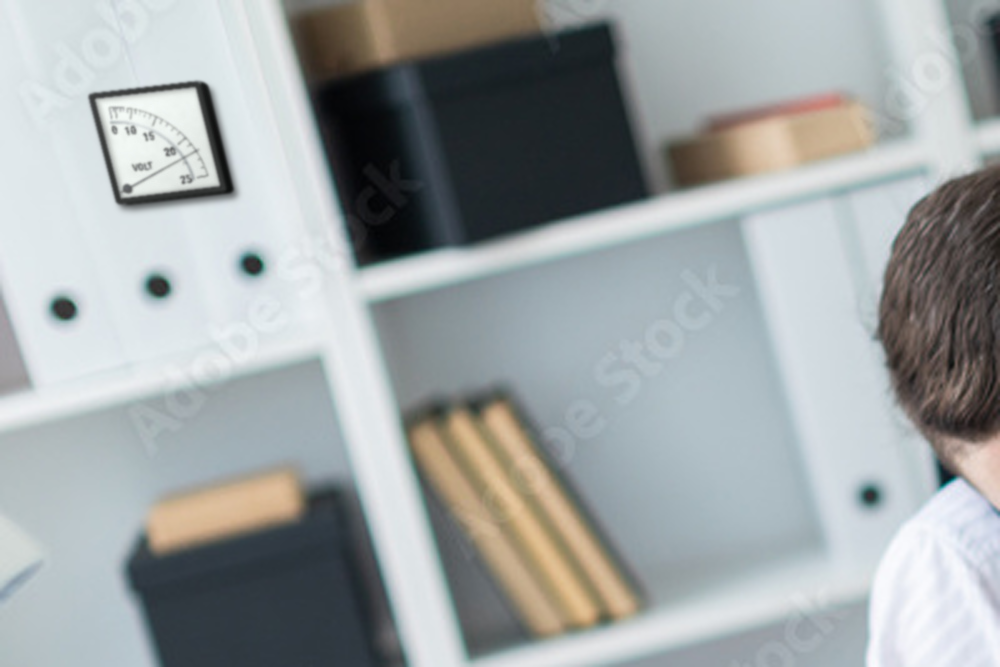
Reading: 22 V
